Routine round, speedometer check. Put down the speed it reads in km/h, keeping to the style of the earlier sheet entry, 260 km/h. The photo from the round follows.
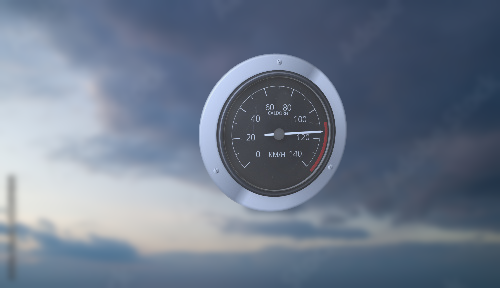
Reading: 115 km/h
